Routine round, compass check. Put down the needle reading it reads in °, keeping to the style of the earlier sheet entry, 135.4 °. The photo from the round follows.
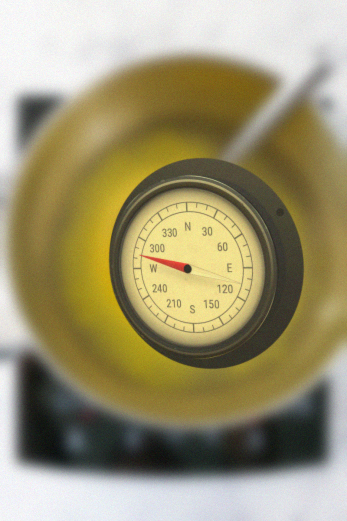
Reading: 285 °
